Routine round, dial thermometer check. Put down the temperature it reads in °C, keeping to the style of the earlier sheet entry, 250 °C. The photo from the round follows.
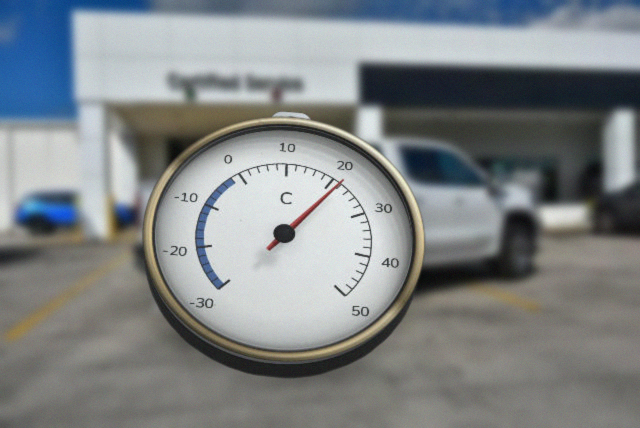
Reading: 22 °C
